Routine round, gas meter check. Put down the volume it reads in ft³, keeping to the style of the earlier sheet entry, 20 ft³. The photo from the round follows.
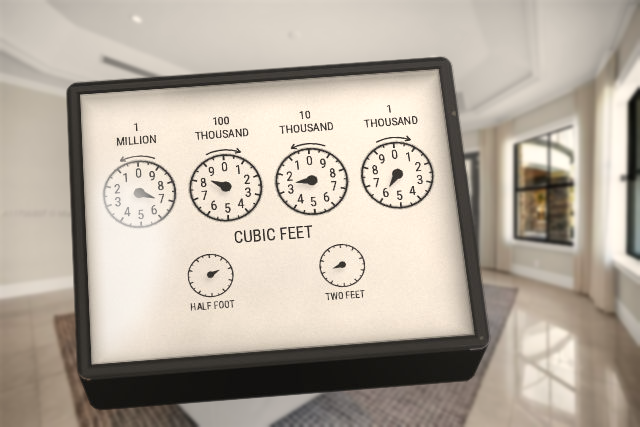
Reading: 682600 ft³
